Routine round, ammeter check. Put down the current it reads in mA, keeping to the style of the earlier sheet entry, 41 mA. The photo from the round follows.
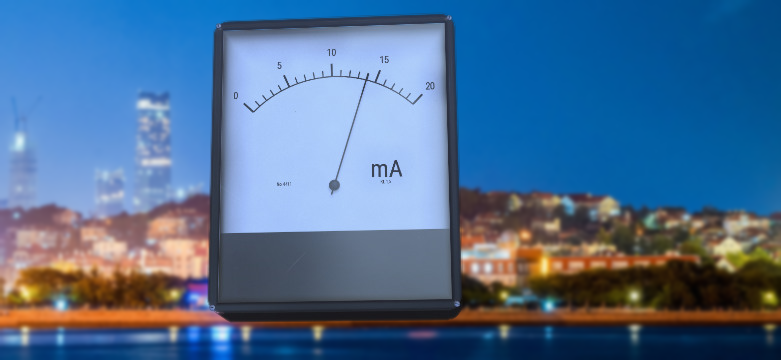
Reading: 14 mA
